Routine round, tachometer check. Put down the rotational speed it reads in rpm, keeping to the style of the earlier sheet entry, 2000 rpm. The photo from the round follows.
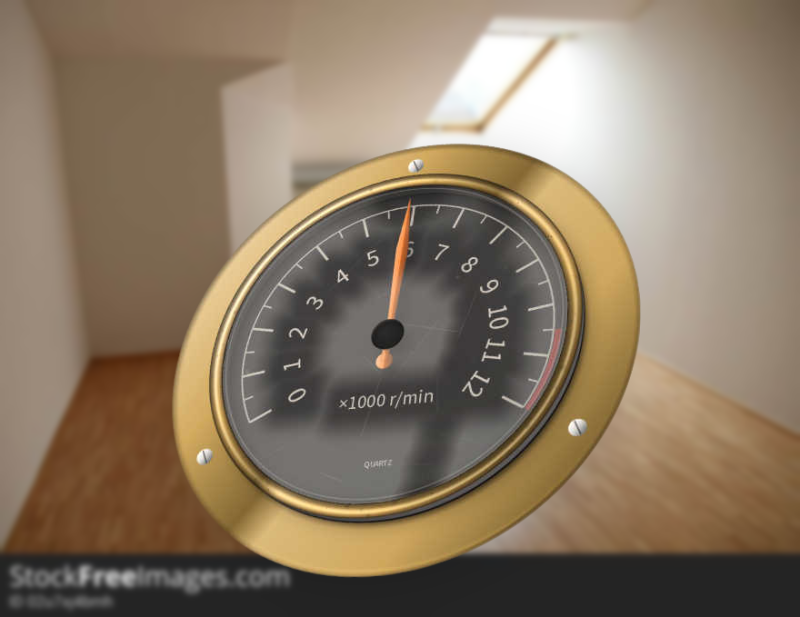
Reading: 6000 rpm
